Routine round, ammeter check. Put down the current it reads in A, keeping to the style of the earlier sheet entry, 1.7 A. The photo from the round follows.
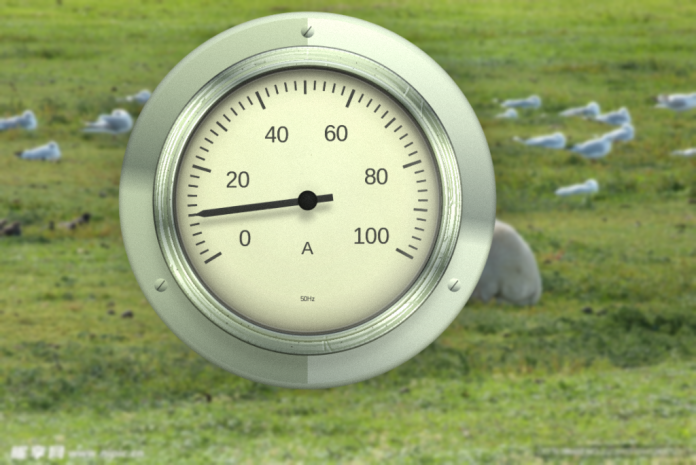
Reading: 10 A
